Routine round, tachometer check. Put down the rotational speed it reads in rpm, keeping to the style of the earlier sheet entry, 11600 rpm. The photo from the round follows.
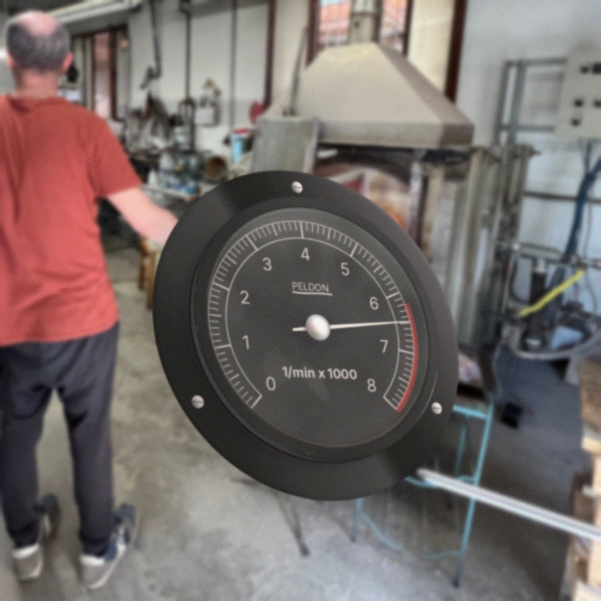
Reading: 6500 rpm
